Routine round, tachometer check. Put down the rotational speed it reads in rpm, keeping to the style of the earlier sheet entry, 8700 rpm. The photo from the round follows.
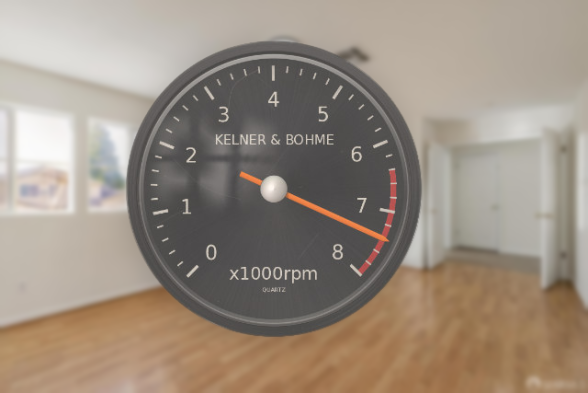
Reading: 7400 rpm
